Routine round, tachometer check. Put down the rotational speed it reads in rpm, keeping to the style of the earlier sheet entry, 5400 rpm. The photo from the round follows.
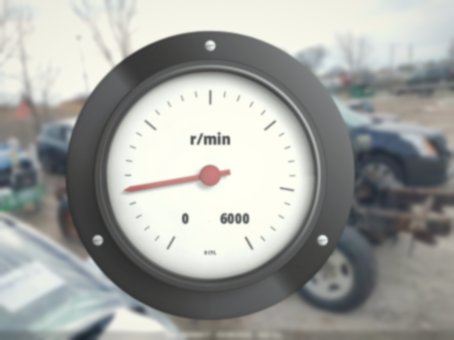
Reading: 1000 rpm
